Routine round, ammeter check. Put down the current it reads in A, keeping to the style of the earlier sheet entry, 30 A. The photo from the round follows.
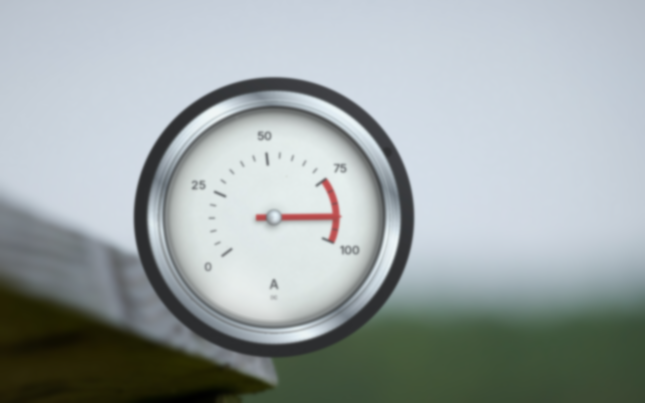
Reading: 90 A
